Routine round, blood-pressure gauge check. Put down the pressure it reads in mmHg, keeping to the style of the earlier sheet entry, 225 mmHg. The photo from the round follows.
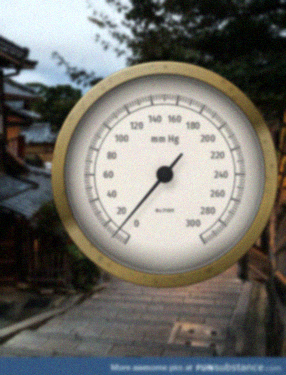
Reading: 10 mmHg
